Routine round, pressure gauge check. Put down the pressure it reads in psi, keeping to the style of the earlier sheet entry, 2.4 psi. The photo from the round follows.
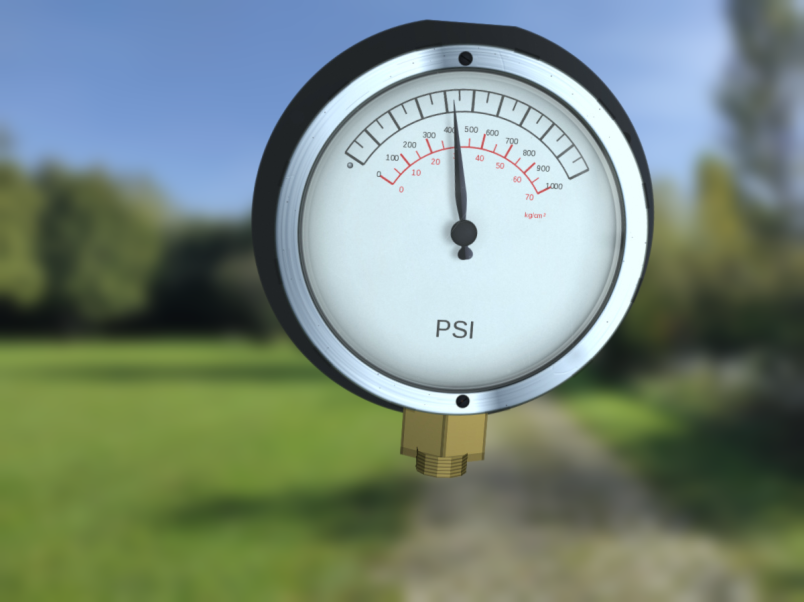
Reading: 425 psi
